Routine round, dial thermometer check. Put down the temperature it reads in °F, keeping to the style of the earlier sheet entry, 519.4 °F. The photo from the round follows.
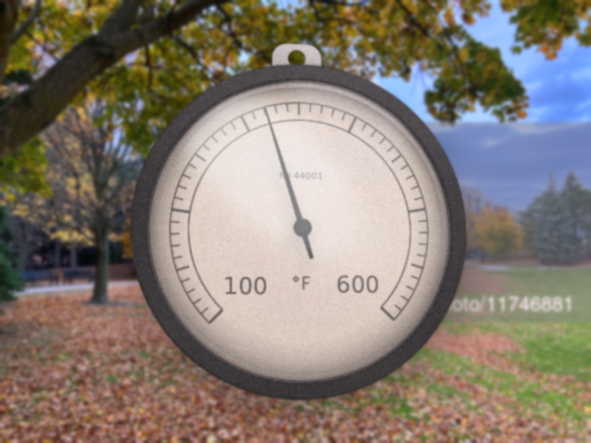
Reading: 320 °F
